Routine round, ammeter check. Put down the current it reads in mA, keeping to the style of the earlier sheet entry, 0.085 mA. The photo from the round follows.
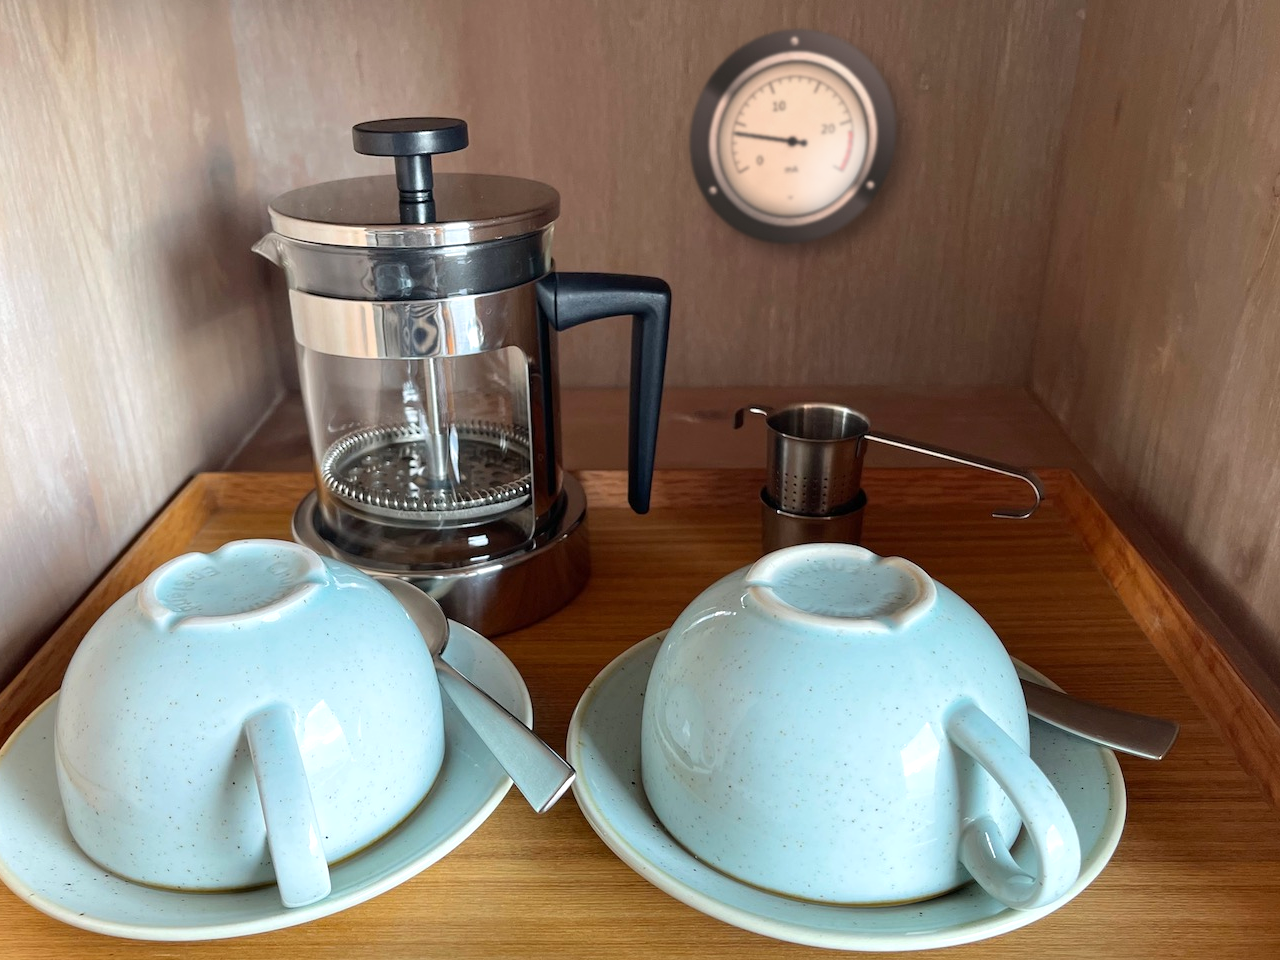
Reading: 4 mA
